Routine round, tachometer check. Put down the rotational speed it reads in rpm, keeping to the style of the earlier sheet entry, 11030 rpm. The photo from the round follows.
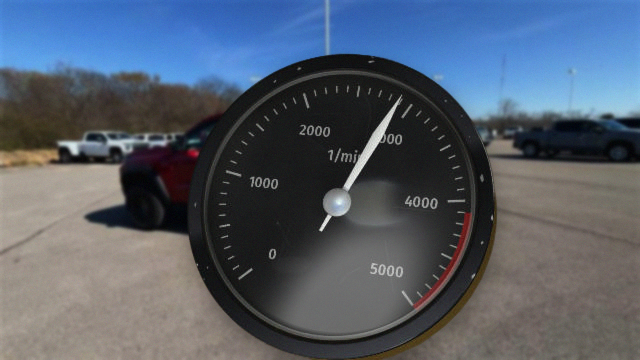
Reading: 2900 rpm
